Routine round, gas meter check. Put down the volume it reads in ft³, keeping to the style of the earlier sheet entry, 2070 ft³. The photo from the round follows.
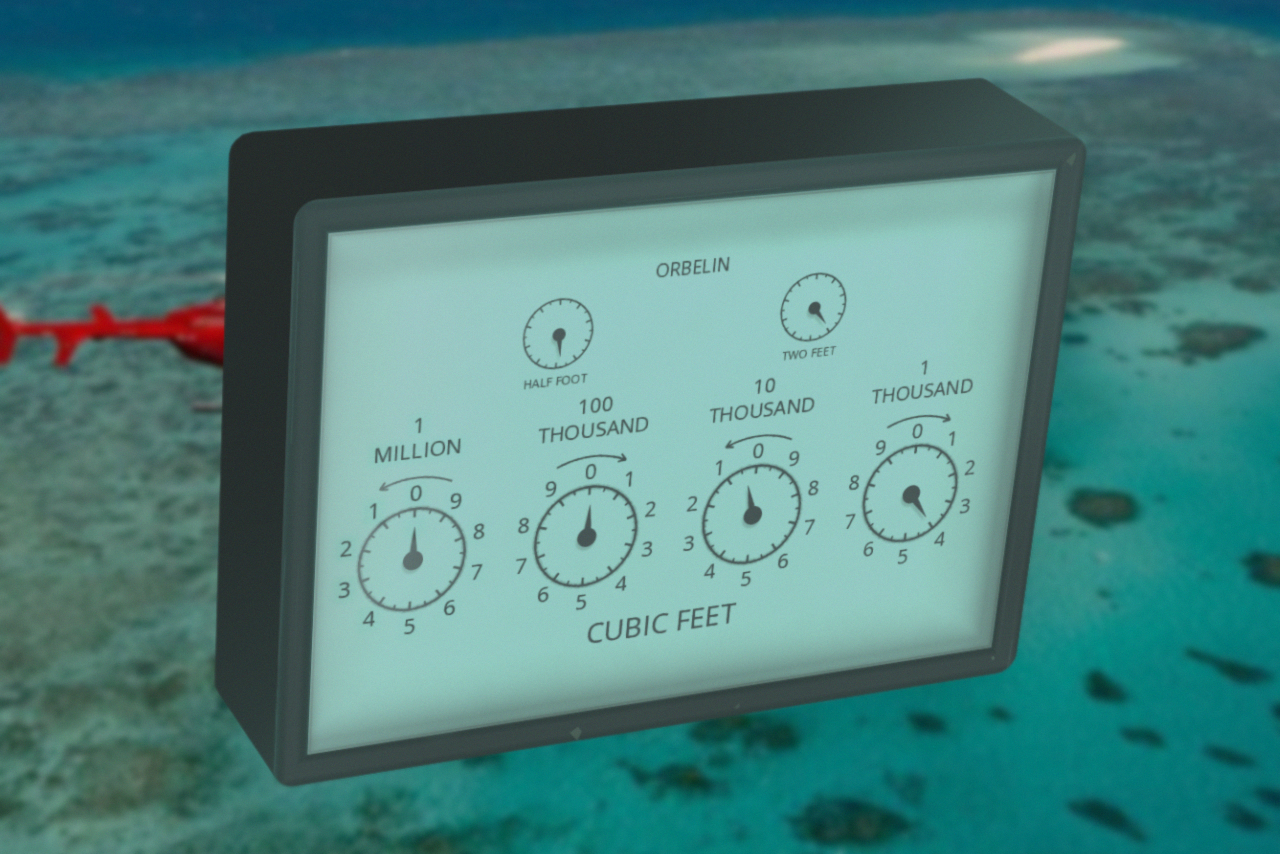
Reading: 400 ft³
